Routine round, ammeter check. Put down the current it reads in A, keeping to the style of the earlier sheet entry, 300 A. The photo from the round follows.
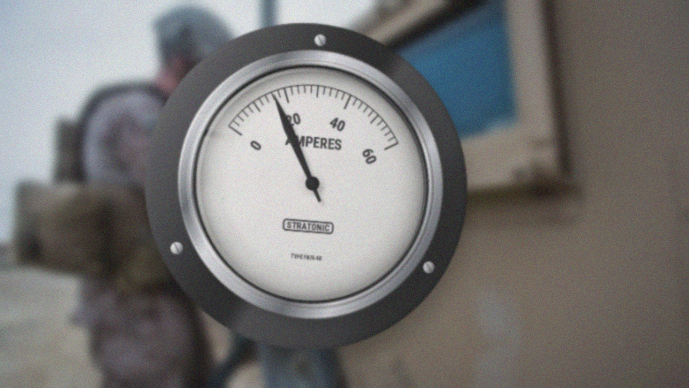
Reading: 16 A
